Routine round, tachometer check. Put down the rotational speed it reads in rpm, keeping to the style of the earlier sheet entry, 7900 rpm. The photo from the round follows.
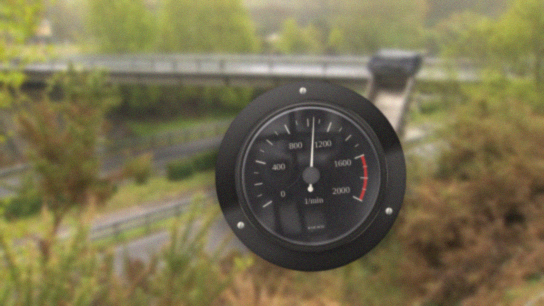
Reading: 1050 rpm
